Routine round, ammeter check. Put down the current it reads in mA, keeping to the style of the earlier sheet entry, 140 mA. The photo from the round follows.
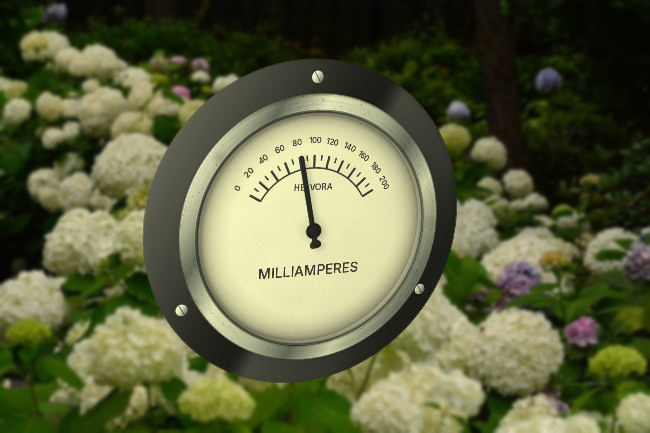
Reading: 80 mA
